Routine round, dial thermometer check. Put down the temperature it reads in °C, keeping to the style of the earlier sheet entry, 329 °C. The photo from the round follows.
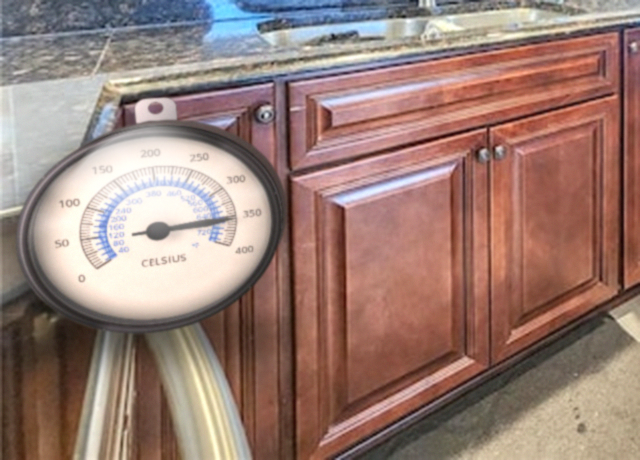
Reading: 350 °C
